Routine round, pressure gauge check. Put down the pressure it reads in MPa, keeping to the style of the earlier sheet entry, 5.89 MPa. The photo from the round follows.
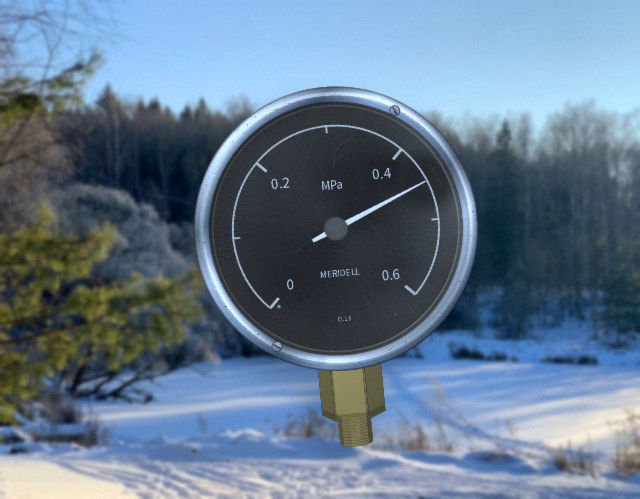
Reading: 0.45 MPa
